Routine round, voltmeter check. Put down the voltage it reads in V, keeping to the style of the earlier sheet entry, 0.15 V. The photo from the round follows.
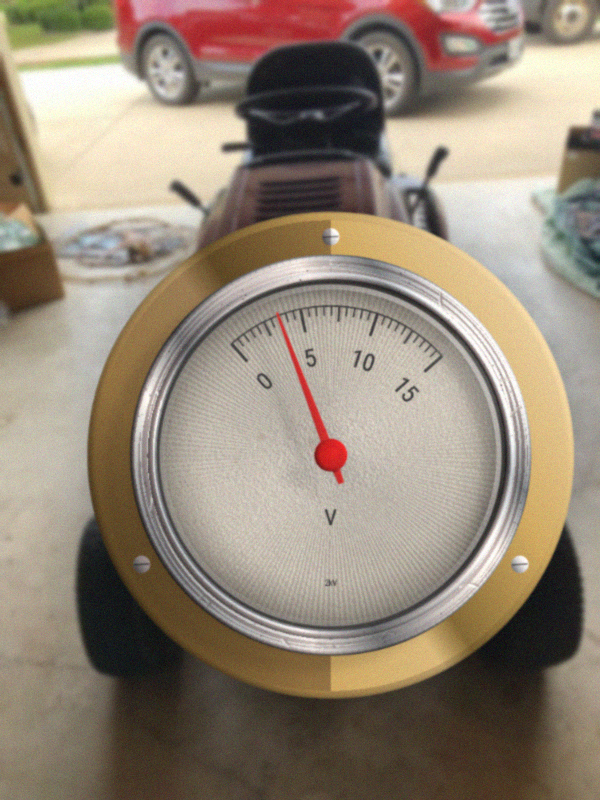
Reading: 3.5 V
